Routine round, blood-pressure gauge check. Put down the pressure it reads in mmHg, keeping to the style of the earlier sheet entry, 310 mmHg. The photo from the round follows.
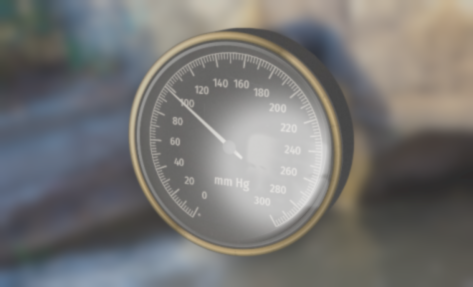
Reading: 100 mmHg
